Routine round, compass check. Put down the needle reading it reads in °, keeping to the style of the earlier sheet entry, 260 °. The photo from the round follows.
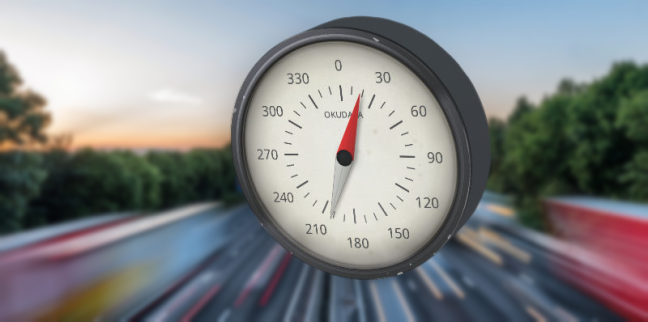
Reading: 20 °
